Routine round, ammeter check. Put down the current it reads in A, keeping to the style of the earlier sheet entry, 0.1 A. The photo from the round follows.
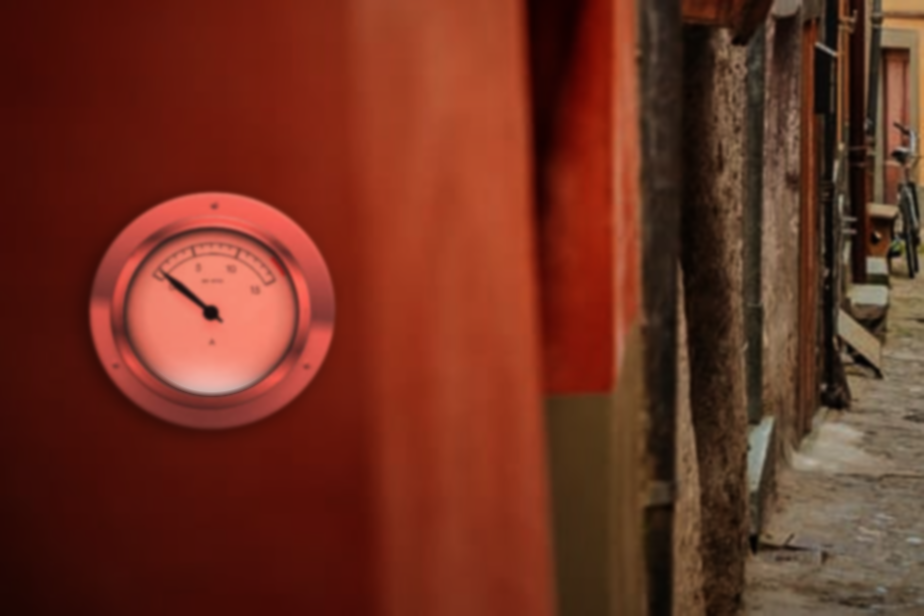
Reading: 1 A
